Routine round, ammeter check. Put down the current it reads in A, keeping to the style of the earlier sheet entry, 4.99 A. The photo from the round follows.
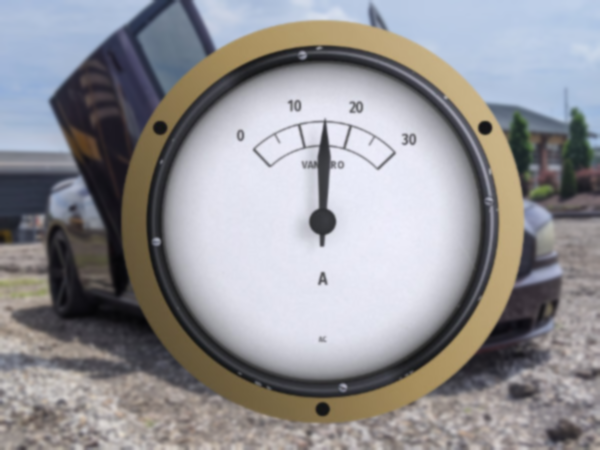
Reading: 15 A
